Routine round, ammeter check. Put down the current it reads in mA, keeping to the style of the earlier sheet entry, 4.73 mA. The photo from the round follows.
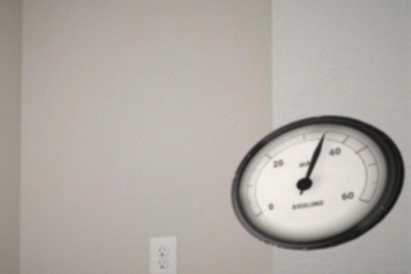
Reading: 35 mA
